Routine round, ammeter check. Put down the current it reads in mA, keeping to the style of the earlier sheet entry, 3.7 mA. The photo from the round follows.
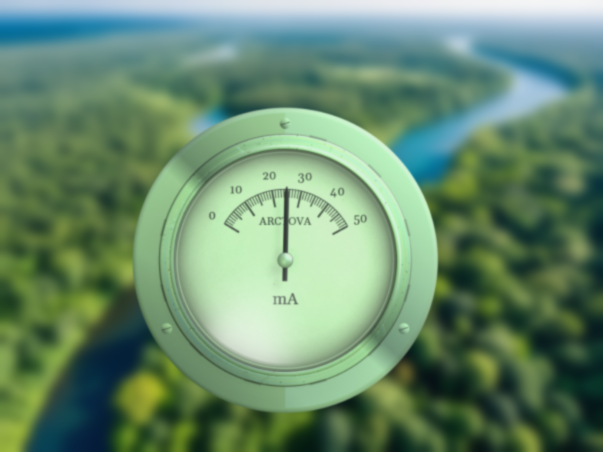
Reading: 25 mA
